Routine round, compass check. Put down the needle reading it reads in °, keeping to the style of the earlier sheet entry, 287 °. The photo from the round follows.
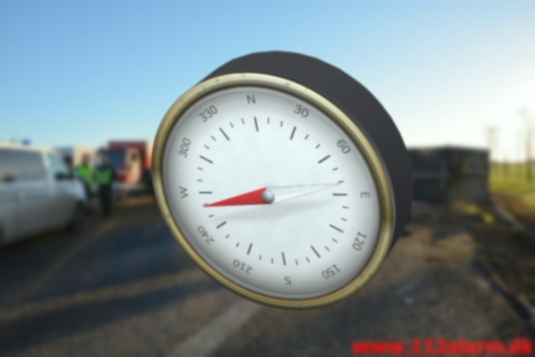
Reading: 260 °
